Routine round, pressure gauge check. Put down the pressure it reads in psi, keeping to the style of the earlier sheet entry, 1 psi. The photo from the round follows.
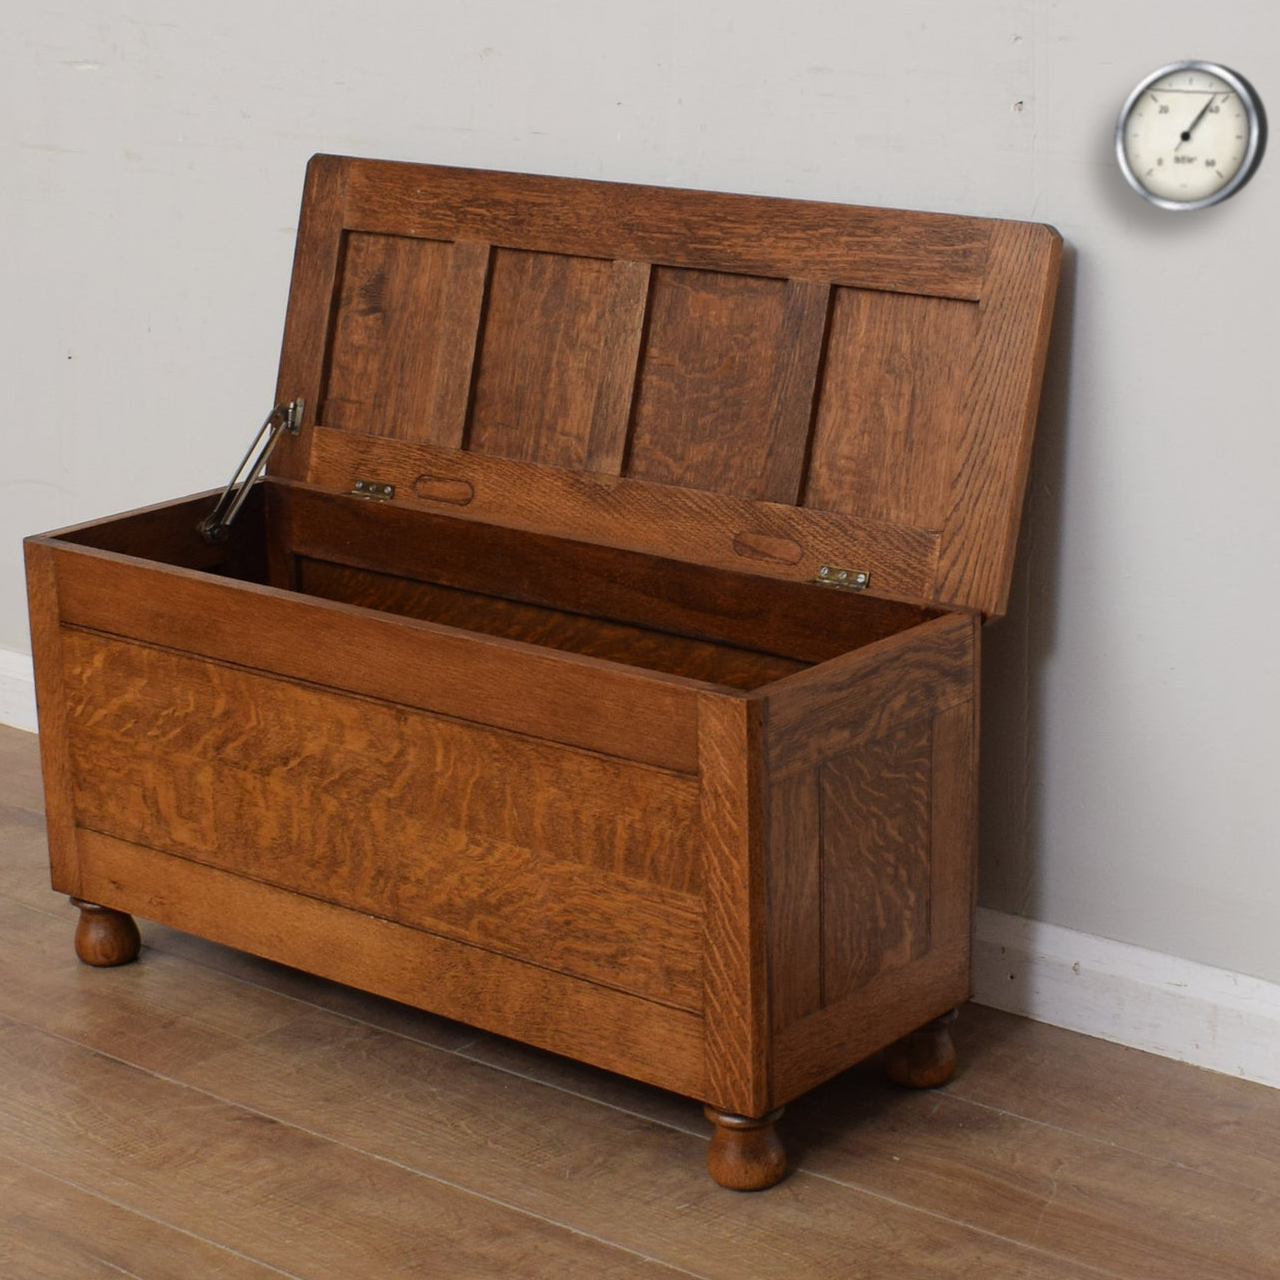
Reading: 37.5 psi
